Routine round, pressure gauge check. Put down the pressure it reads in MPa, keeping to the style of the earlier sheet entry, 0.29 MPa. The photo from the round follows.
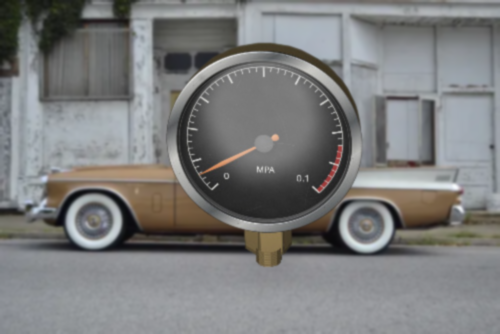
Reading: 0.006 MPa
